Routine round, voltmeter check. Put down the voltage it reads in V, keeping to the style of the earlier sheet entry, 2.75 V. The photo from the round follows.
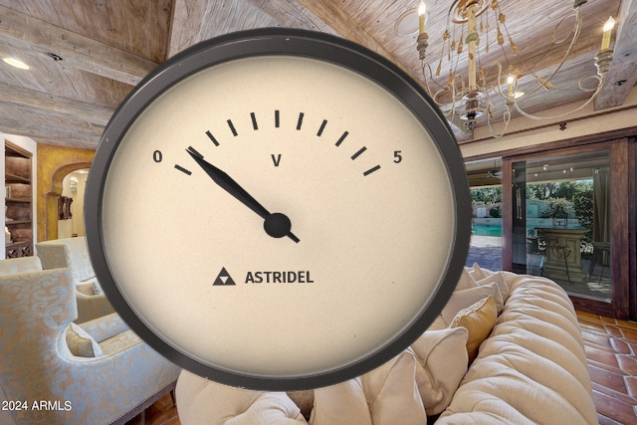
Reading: 0.5 V
